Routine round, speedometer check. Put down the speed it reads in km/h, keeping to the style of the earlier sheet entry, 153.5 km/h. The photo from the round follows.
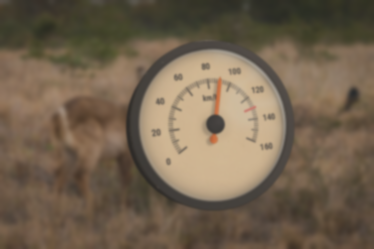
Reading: 90 km/h
